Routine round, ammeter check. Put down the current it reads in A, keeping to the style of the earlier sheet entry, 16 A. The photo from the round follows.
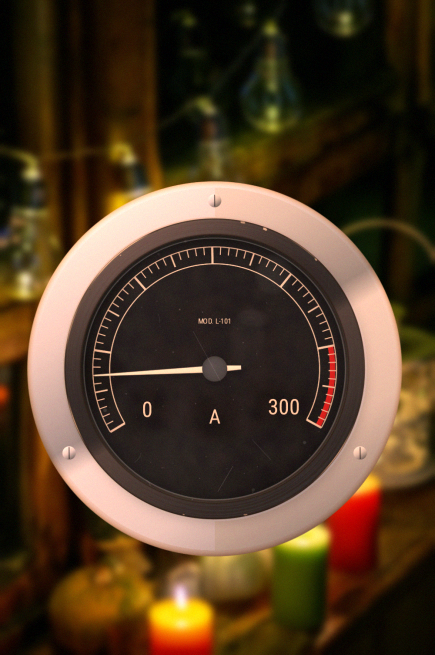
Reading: 35 A
